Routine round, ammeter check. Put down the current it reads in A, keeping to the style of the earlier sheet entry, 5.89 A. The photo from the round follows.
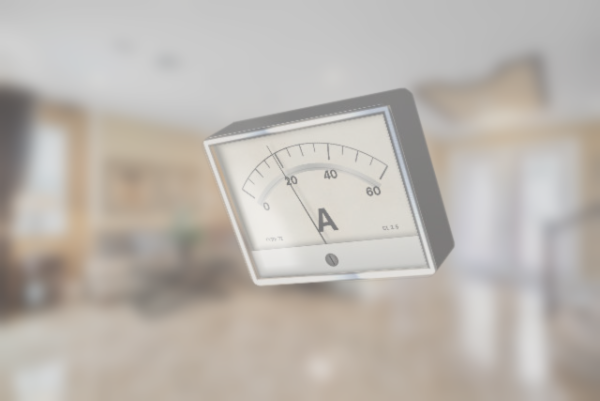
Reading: 20 A
